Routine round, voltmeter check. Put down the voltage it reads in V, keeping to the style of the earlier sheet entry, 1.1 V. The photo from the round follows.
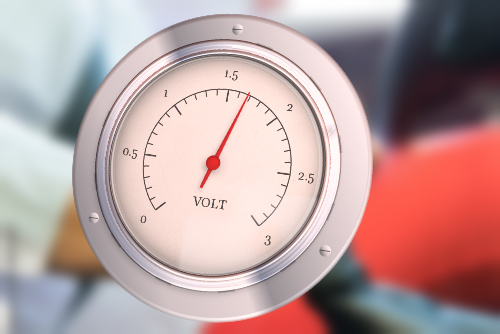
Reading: 1.7 V
